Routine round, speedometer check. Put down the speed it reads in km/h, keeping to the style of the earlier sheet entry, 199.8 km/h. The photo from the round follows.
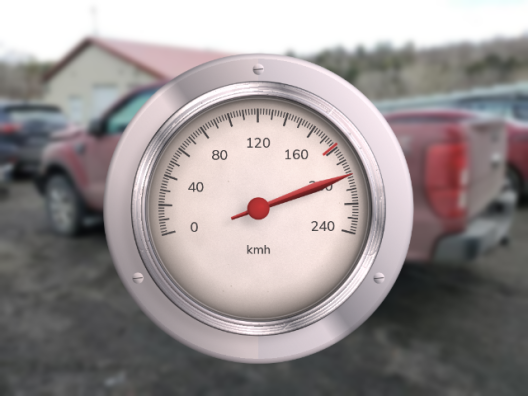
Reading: 200 km/h
